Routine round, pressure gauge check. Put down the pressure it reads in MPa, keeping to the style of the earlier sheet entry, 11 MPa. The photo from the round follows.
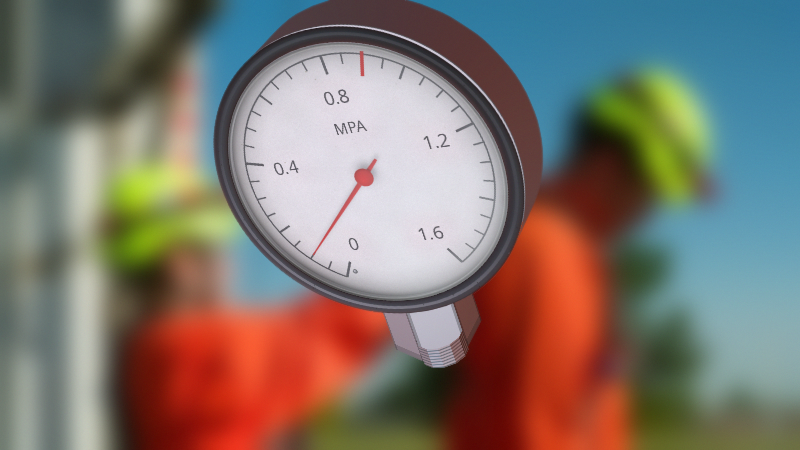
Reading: 0.1 MPa
